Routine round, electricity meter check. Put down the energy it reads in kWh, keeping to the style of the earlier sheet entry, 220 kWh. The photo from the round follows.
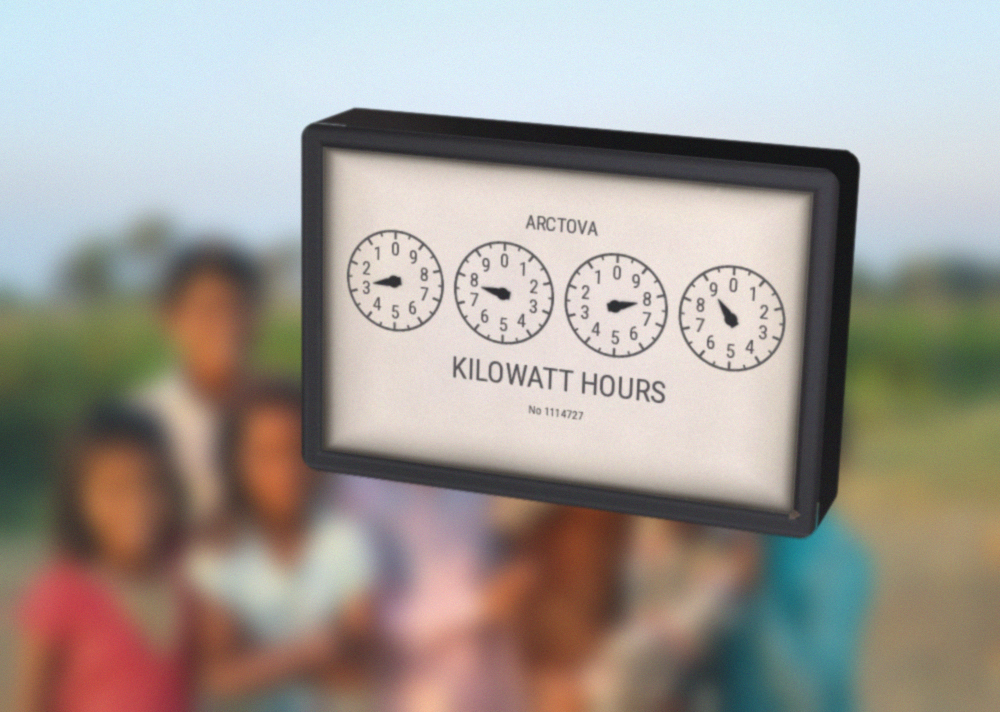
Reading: 2779 kWh
